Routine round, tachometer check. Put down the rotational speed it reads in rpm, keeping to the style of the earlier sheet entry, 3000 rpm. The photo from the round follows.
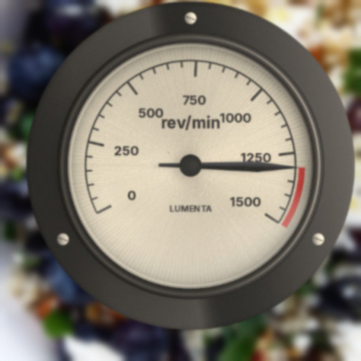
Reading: 1300 rpm
